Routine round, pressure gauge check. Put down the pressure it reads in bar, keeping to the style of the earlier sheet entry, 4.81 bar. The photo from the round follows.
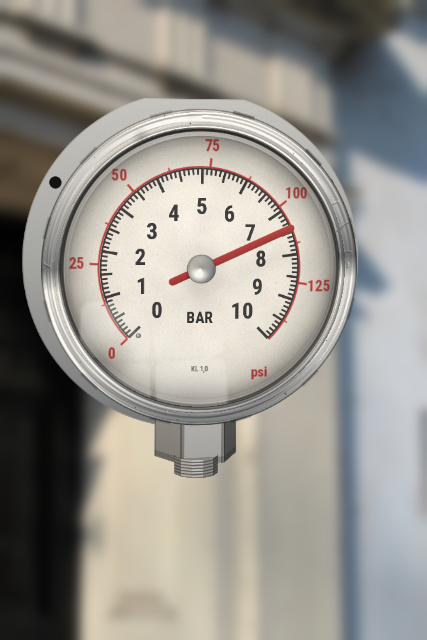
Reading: 7.4 bar
